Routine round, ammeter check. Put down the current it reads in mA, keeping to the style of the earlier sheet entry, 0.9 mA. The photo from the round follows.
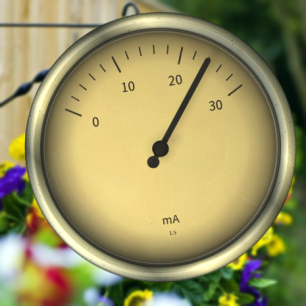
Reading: 24 mA
